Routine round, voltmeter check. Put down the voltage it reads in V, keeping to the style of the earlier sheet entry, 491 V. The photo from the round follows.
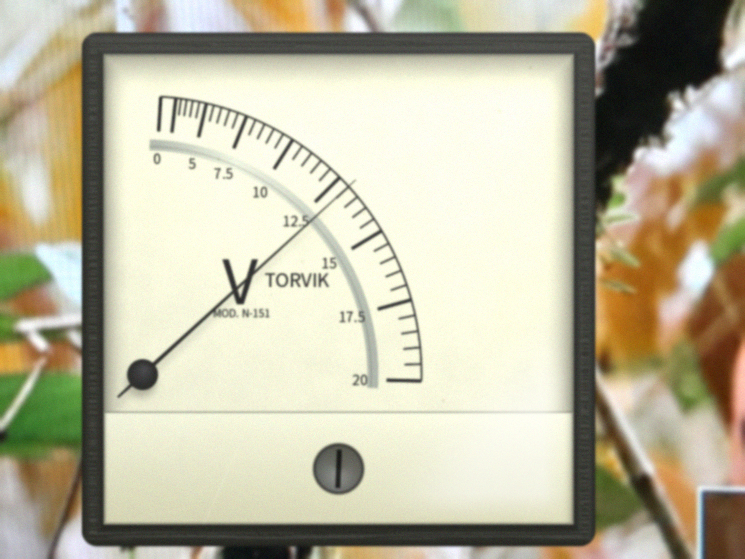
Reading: 13 V
